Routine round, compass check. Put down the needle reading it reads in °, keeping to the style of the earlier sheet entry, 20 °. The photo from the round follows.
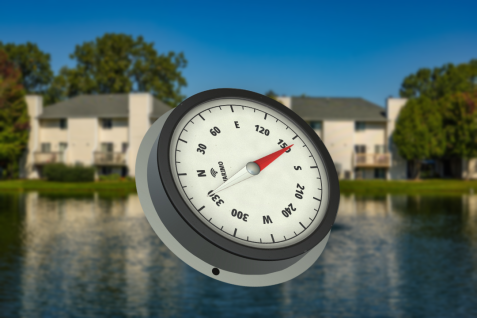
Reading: 155 °
